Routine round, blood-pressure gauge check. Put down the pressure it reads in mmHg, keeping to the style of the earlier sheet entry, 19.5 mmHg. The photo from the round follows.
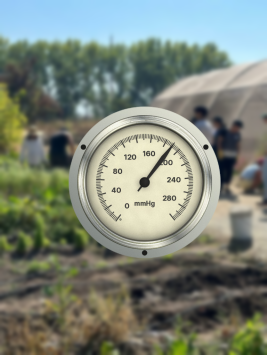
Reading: 190 mmHg
